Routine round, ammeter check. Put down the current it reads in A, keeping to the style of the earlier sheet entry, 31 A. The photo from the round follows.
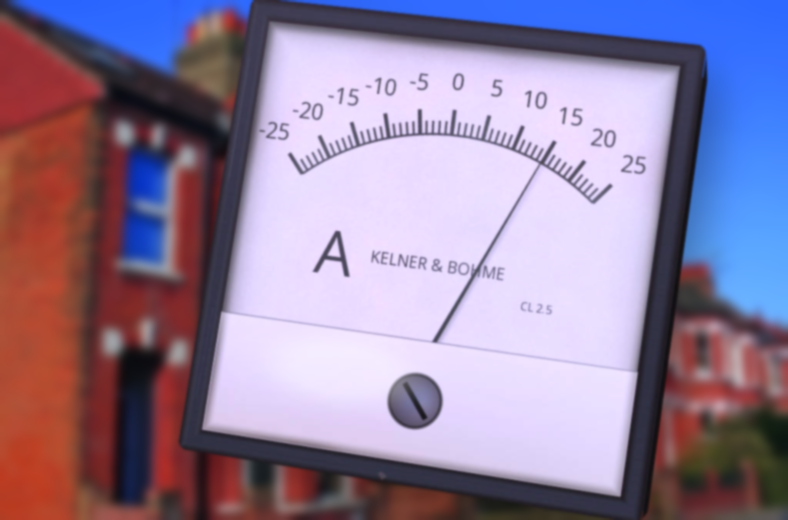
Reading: 15 A
